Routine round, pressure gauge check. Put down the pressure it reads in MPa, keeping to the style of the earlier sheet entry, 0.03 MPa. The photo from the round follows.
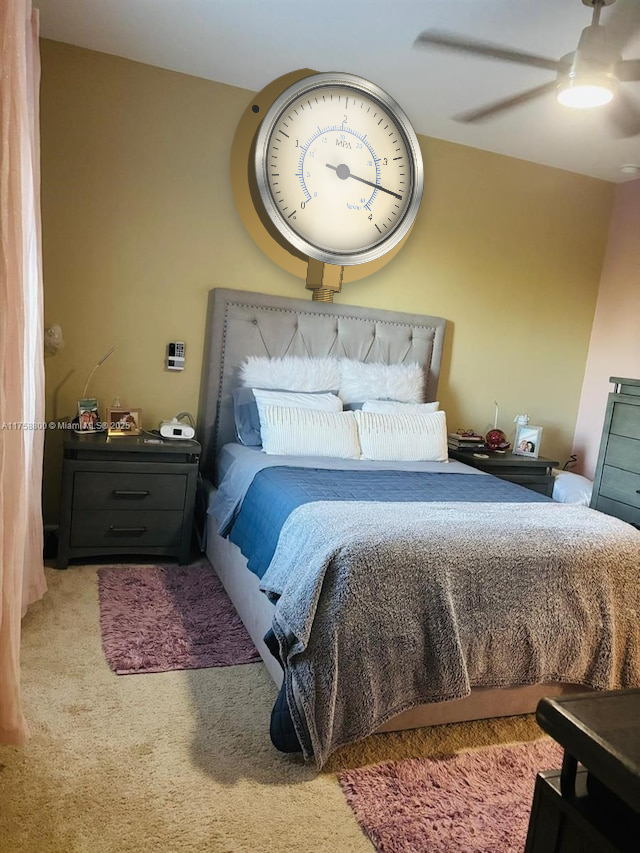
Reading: 3.5 MPa
